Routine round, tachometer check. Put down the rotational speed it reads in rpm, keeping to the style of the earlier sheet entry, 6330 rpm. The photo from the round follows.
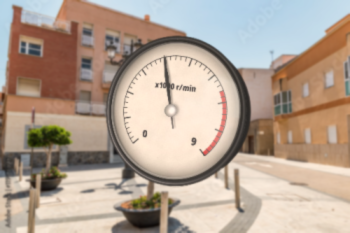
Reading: 4000 rpm
